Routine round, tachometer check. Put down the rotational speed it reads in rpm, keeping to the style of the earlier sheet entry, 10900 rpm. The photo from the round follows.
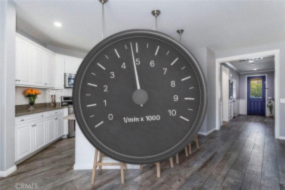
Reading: 4750 rpm
